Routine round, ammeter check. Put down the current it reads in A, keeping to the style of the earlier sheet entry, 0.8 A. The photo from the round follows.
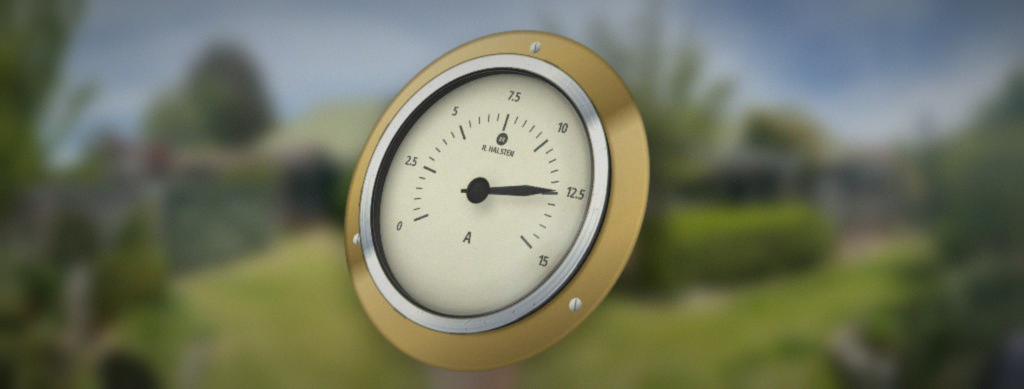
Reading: 12.5 A
